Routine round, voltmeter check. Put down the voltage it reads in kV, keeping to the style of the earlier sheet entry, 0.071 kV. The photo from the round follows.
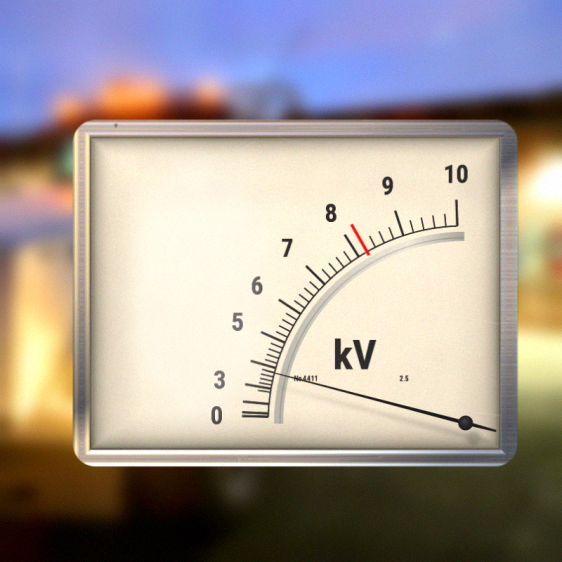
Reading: 3.8 kV
